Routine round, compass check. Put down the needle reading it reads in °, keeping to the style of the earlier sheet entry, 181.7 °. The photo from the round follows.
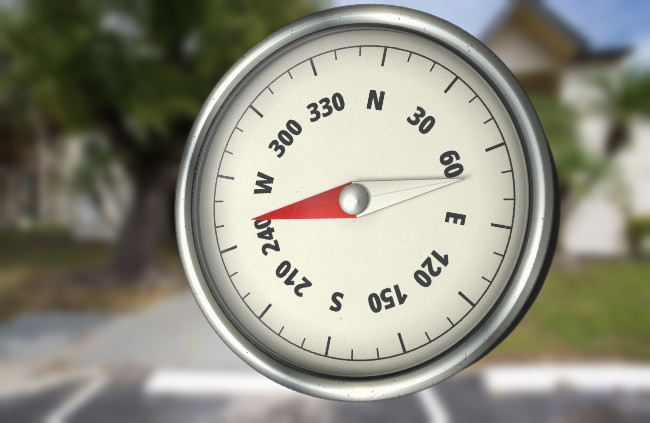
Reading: 250 °
